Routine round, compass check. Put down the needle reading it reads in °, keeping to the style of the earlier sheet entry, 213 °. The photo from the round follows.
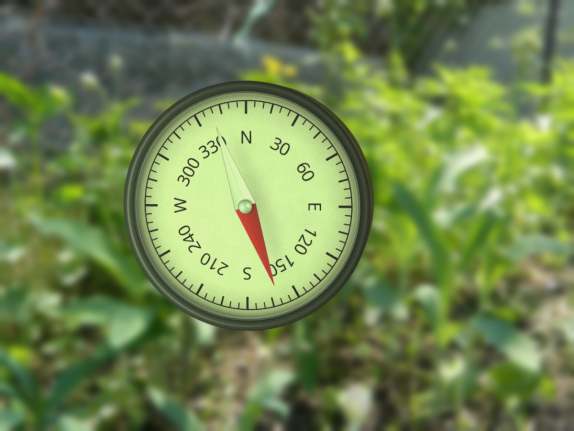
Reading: 160 °
